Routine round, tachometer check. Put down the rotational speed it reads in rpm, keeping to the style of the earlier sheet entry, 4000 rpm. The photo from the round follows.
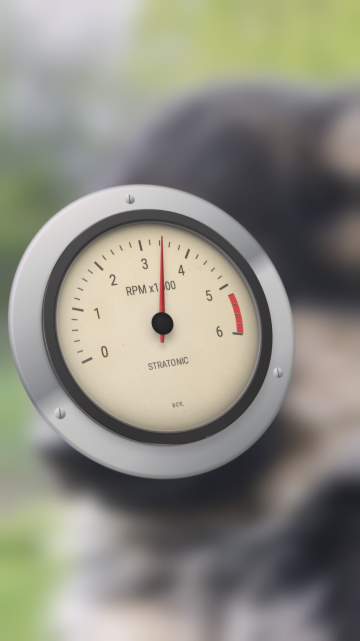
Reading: 3400 rpm
